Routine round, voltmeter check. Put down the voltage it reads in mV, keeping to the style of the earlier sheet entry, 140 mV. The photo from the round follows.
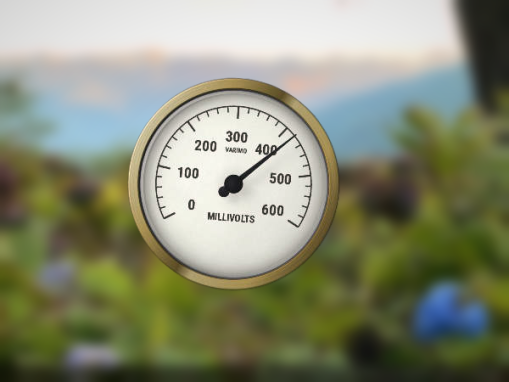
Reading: 420 mV
